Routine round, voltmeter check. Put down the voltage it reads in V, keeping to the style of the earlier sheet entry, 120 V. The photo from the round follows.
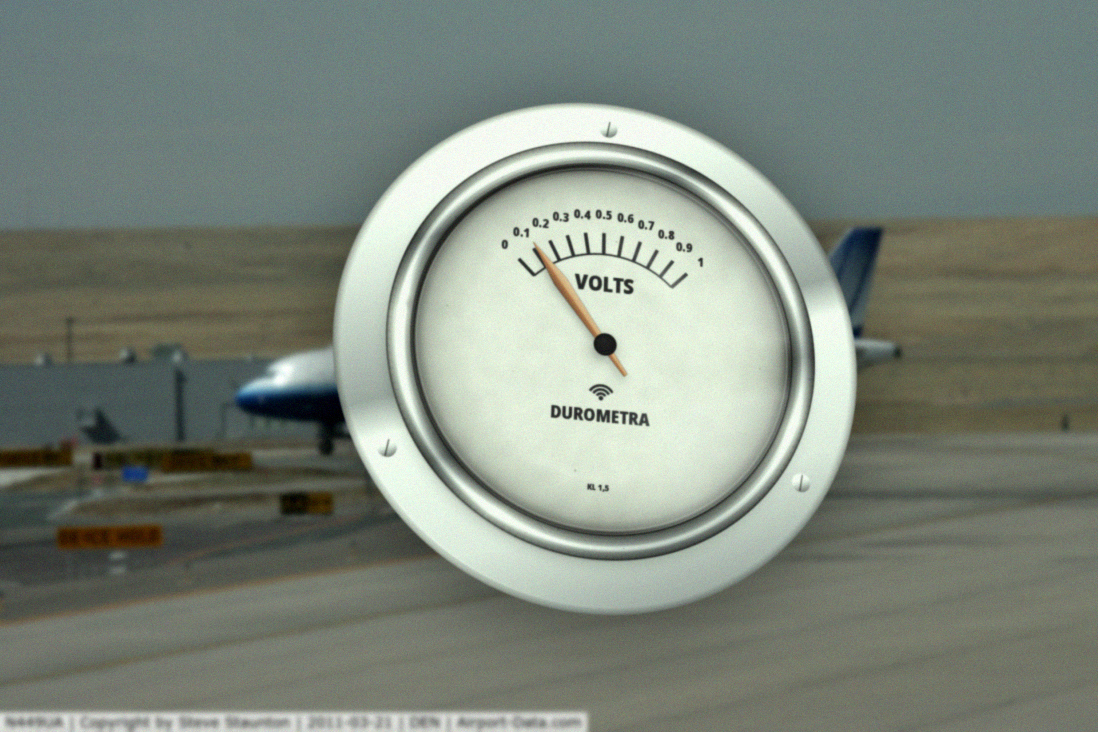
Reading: 0.1 V
